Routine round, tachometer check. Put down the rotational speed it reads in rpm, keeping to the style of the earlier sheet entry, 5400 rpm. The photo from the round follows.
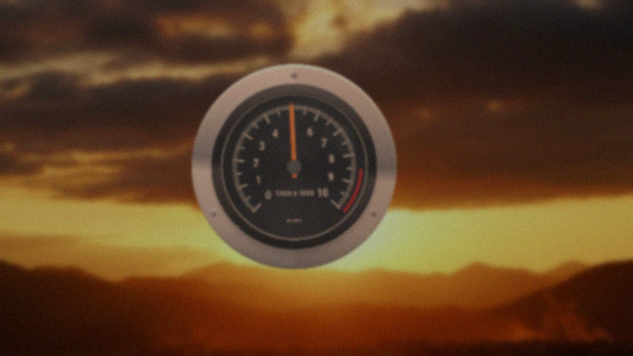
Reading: 5000 rpm
